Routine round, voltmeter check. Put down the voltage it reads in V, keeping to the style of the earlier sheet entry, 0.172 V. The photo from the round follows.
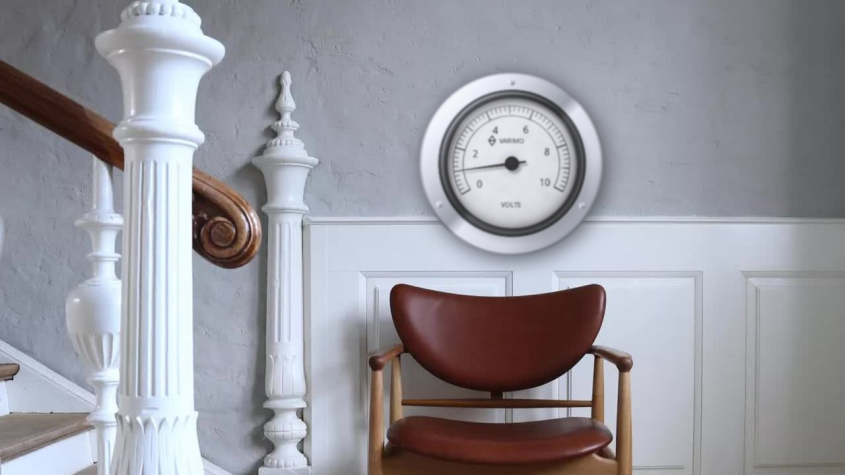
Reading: 1 V
